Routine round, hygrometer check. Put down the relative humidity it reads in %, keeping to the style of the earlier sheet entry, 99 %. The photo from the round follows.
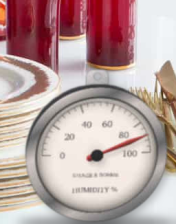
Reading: 88 %
